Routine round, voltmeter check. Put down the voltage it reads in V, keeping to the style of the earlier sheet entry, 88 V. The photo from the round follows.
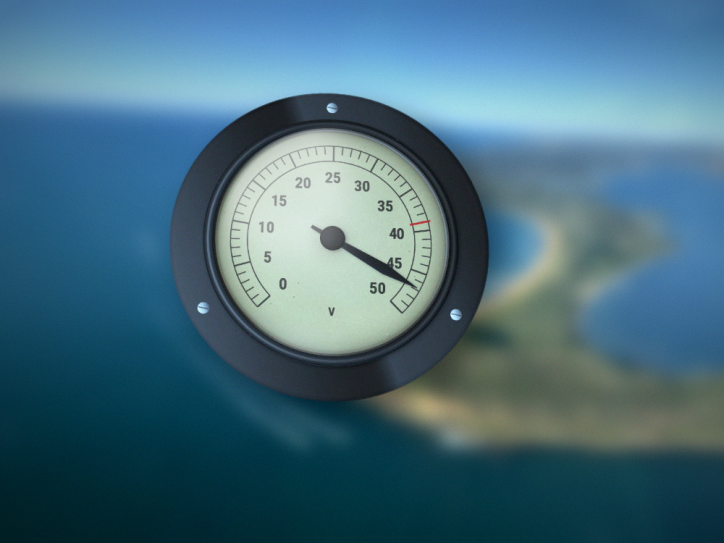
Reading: 47 V
